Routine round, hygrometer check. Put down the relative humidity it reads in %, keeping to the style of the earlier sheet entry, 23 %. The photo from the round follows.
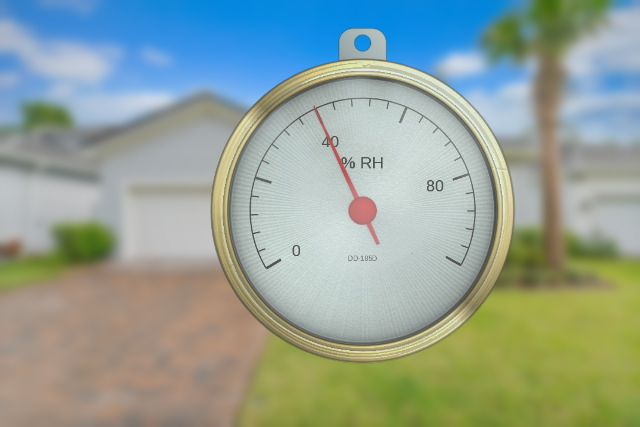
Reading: 40 %
